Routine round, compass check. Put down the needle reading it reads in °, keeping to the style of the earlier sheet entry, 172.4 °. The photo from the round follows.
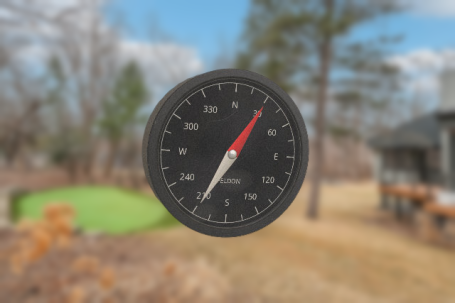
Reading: 30 °
